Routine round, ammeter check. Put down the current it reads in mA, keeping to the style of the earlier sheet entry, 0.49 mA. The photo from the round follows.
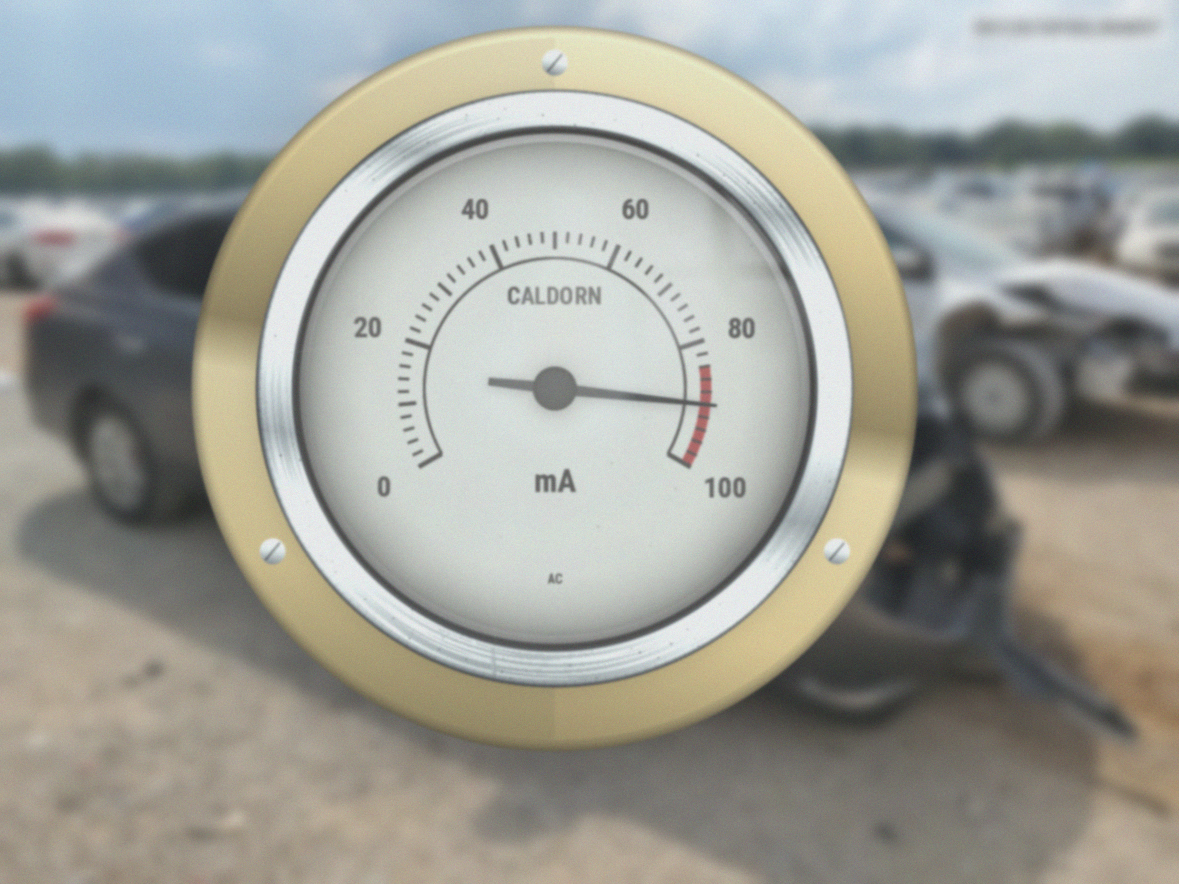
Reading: 90 mA
